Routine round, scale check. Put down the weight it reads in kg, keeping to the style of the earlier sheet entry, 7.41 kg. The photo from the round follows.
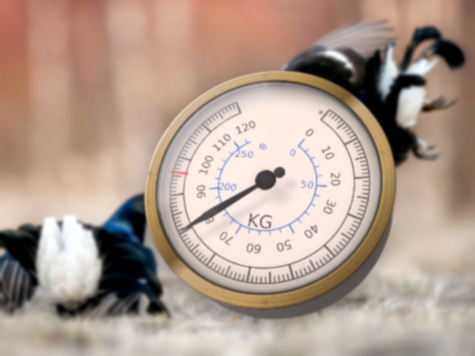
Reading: 80 kg
